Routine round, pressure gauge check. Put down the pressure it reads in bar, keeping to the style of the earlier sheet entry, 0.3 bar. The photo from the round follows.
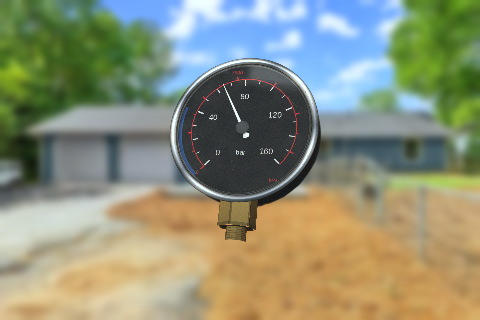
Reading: 65 bar
